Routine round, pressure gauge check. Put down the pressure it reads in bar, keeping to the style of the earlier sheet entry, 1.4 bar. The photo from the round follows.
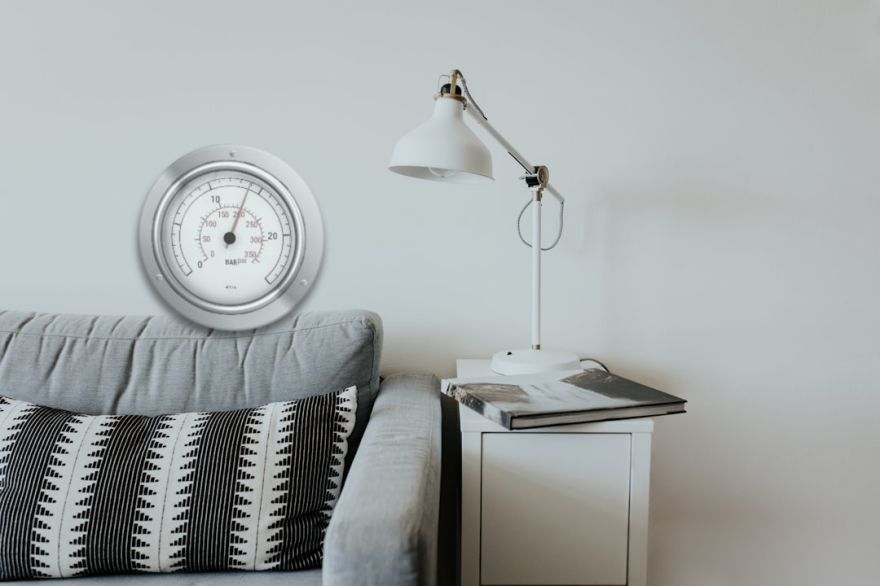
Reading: 14 bar
